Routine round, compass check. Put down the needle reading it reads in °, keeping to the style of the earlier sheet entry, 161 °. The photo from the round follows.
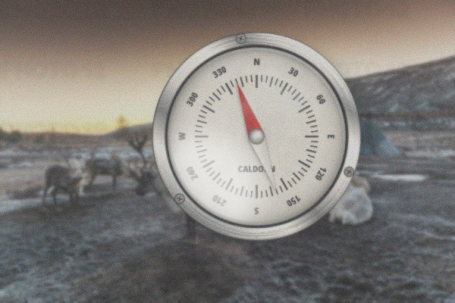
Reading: 340 °
